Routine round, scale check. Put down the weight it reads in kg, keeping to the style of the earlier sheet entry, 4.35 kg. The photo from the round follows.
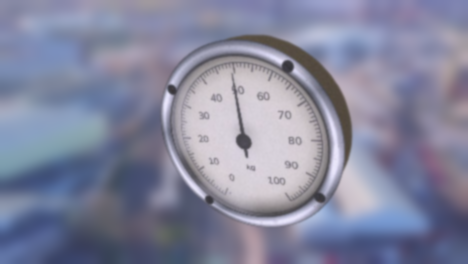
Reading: 50 kg
